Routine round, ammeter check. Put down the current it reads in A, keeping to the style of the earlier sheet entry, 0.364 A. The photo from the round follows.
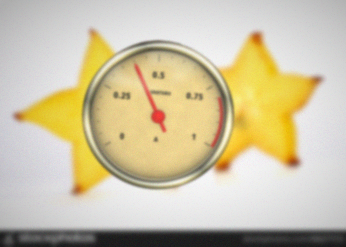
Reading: 0.4 A
